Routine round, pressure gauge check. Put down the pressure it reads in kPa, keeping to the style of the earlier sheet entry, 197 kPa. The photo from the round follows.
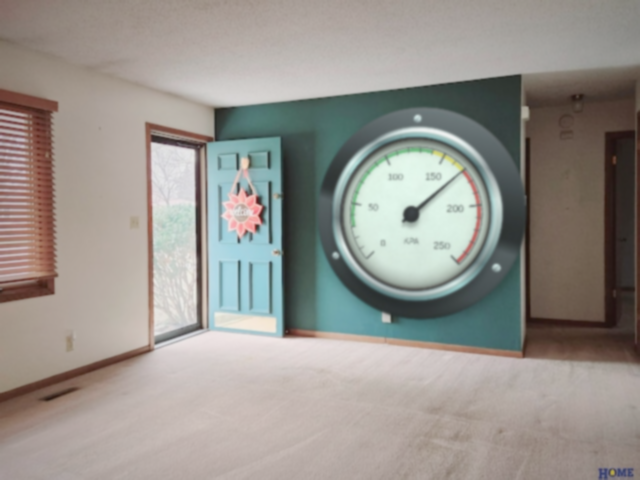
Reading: 170 kPa
